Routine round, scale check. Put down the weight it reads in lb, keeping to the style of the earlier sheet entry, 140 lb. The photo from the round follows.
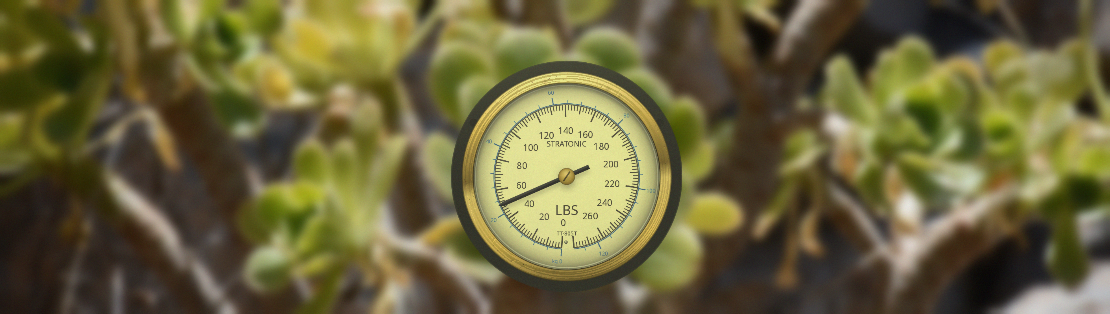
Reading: 50 lb
